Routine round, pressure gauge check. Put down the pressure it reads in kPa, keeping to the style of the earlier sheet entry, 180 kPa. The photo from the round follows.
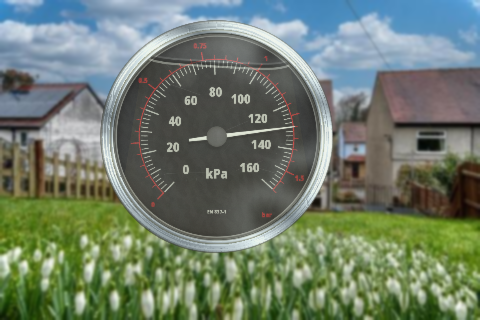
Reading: 130 kPa
